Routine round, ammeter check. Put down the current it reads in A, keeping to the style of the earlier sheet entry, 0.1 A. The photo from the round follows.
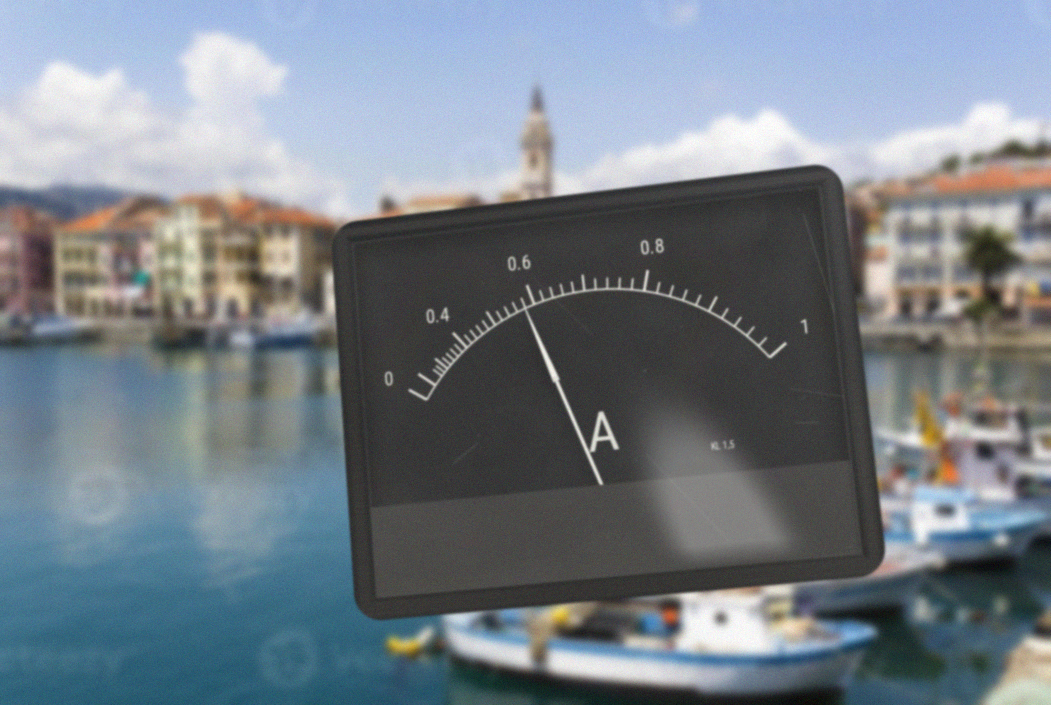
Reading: 0.58 A
